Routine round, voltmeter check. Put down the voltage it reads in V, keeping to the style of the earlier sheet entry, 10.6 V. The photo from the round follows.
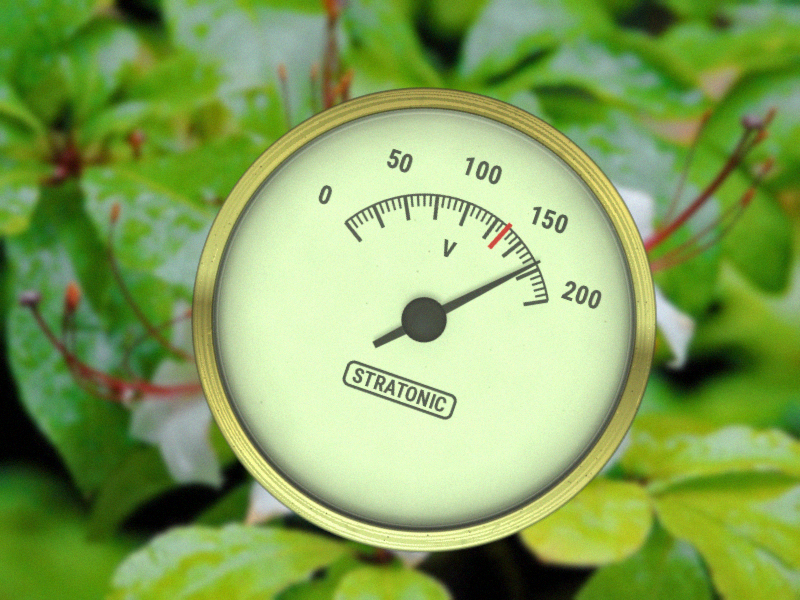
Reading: 170 V
